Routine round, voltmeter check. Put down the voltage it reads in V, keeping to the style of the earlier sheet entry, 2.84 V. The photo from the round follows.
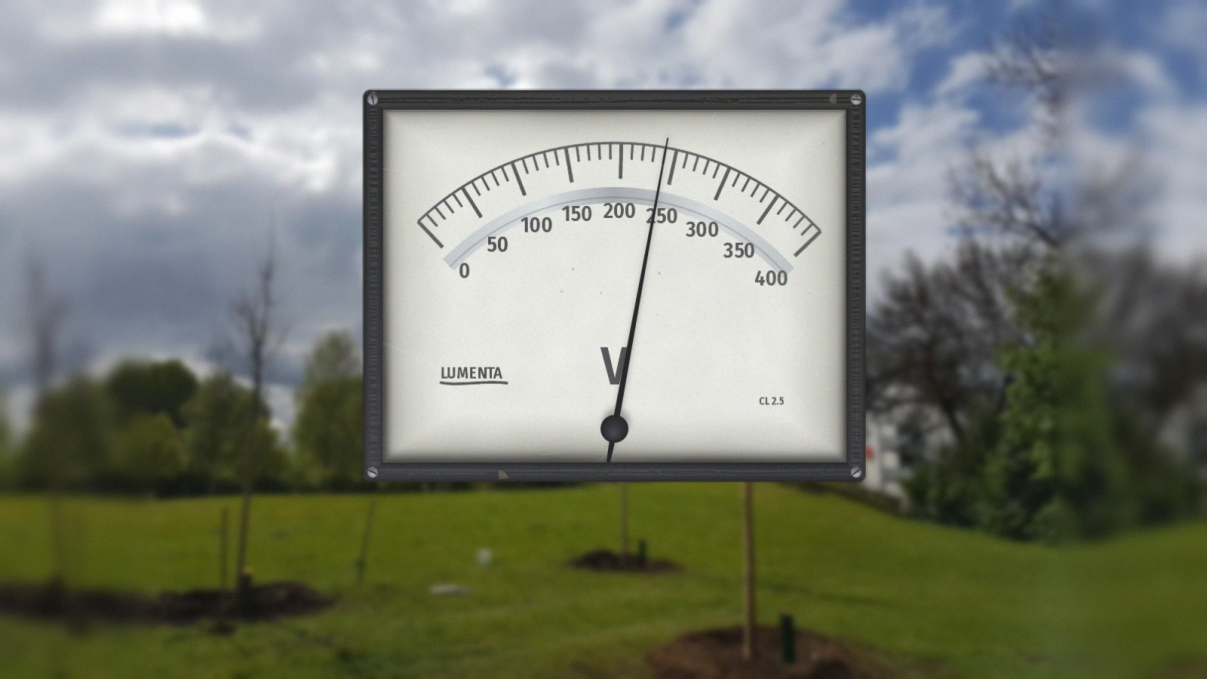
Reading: 240 V
